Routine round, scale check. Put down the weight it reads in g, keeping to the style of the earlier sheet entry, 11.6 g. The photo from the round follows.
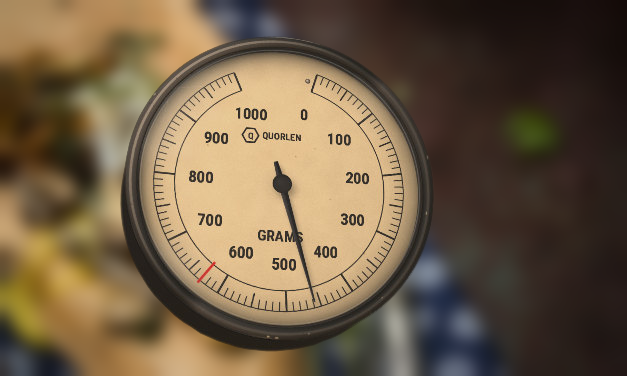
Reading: 460 g
